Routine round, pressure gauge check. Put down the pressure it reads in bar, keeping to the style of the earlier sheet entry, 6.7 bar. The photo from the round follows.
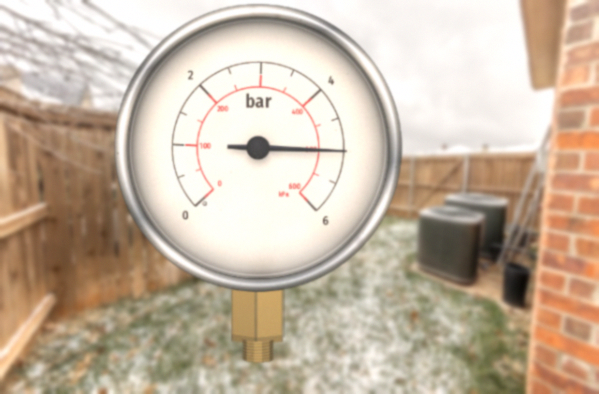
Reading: 5 bar
